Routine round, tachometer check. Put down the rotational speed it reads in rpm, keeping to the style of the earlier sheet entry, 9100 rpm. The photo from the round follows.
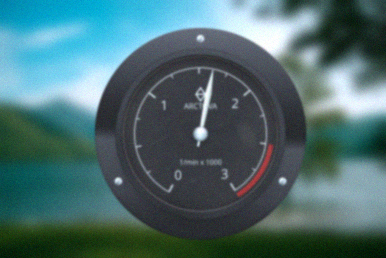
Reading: 1625 rpm
